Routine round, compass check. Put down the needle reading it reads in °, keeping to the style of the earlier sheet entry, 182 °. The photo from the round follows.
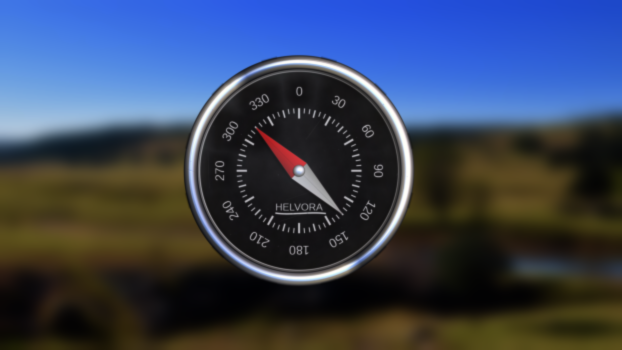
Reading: 315 °
